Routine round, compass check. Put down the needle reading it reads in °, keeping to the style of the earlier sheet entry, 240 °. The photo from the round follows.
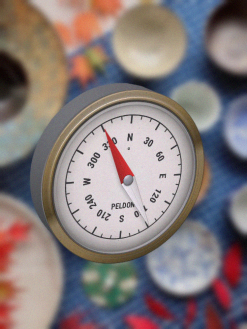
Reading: 330 °
